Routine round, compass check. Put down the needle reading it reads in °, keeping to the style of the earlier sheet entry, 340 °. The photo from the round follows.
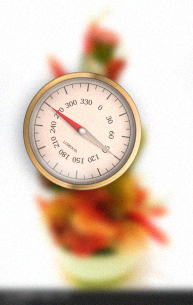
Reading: 270 °
